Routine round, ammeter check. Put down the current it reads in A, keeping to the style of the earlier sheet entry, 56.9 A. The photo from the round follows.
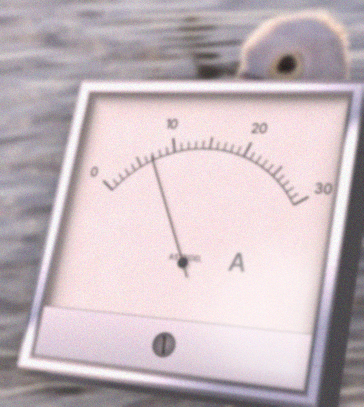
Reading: 7 A
